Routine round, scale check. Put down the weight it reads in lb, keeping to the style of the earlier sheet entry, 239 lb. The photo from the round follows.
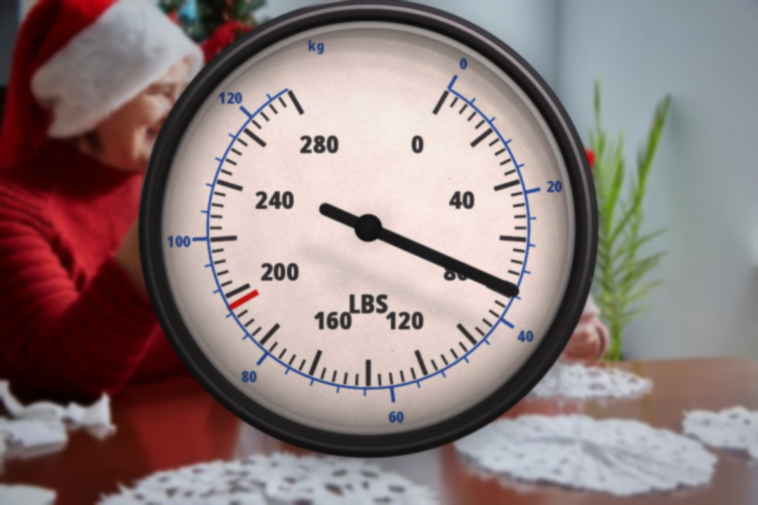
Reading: 78 lb
